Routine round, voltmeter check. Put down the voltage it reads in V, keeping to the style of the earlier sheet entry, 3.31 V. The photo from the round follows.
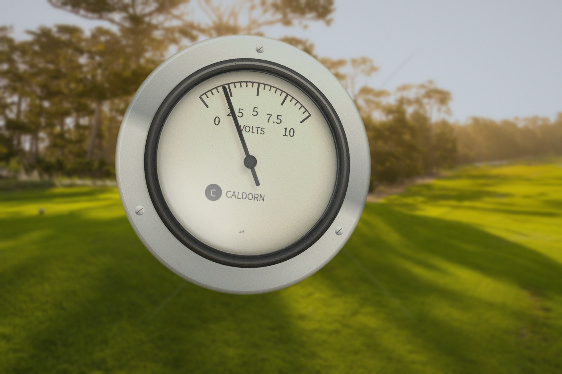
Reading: 2 V
